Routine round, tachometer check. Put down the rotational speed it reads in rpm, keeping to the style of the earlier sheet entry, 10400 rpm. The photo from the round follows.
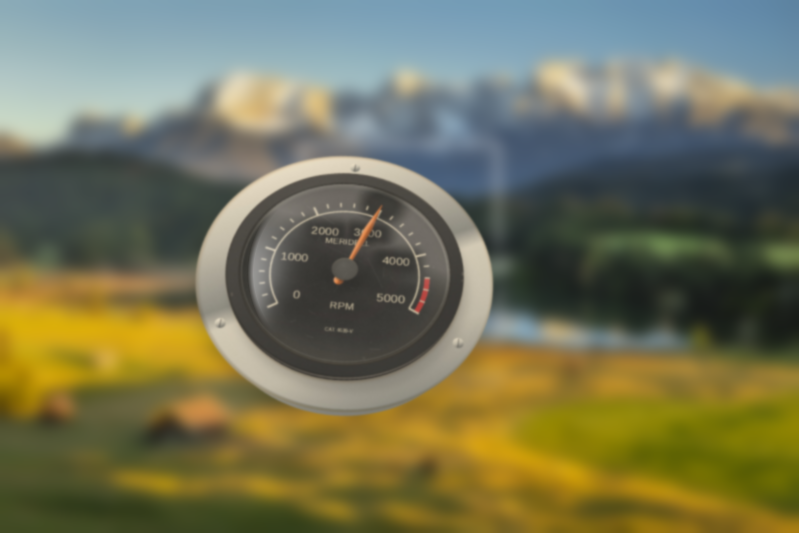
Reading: 3000 rpm
